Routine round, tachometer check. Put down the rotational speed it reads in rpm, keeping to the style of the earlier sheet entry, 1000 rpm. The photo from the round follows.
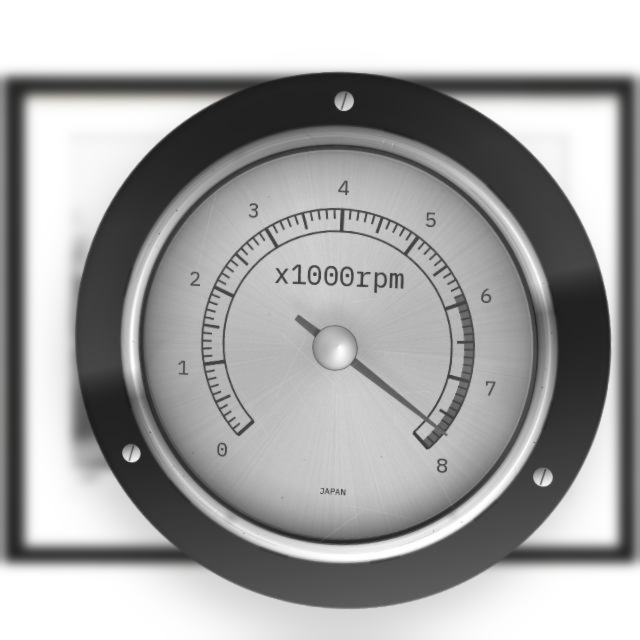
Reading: 7700 rpm
